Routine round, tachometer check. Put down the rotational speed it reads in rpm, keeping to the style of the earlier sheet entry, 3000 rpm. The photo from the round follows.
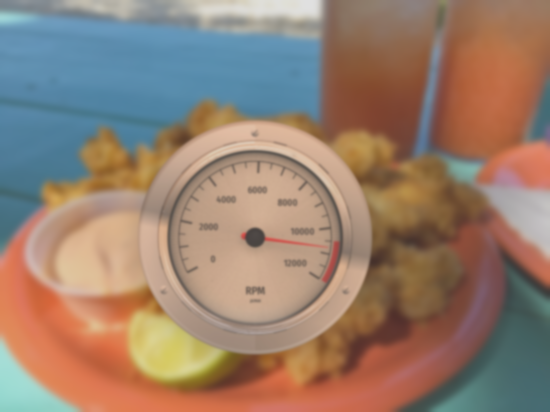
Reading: 10750 rpm
